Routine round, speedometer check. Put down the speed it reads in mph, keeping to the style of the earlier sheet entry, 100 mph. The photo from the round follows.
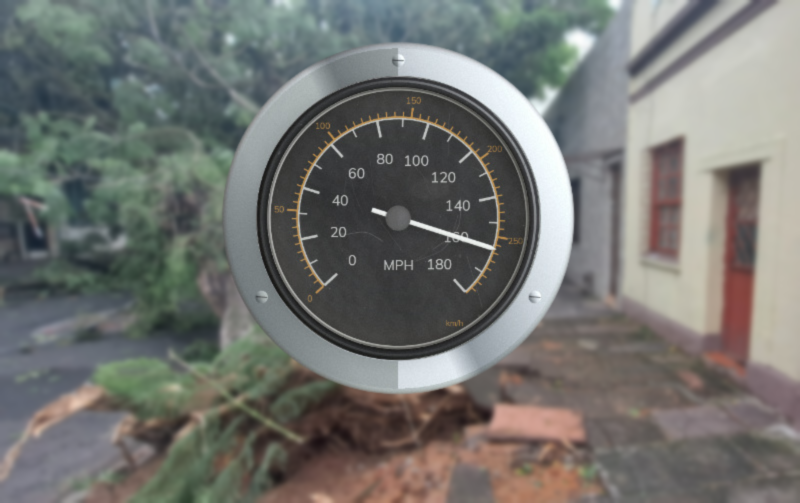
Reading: 160 mph
